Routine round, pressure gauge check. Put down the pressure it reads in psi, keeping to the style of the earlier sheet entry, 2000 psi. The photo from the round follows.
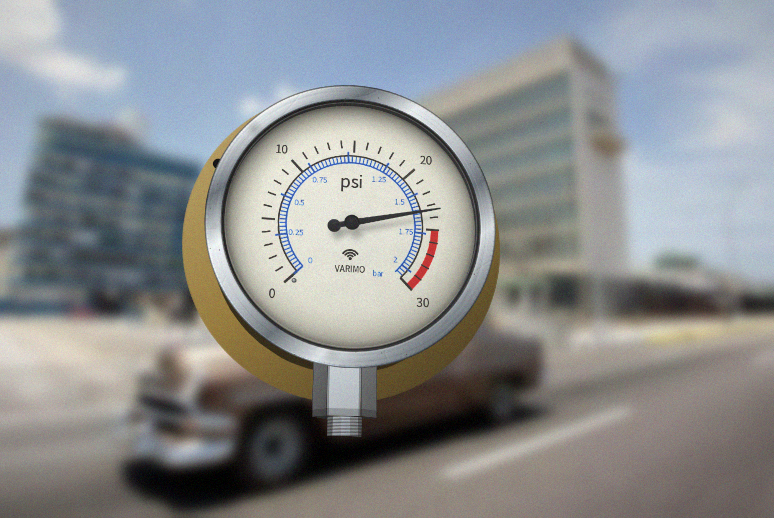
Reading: 23.5 psi
